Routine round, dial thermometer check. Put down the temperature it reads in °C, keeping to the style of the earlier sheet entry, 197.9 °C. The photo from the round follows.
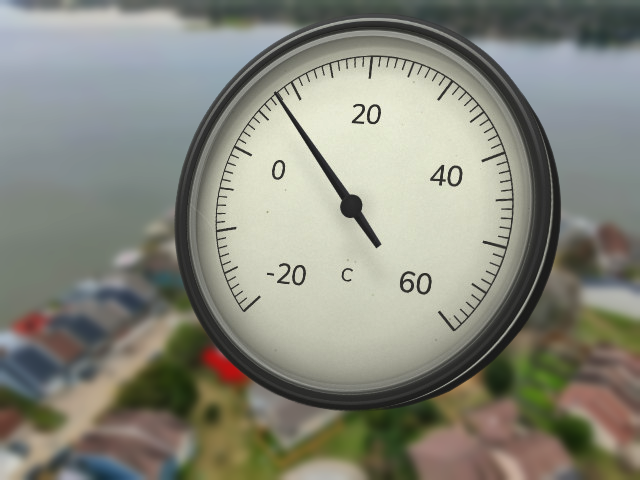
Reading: 8 °C
